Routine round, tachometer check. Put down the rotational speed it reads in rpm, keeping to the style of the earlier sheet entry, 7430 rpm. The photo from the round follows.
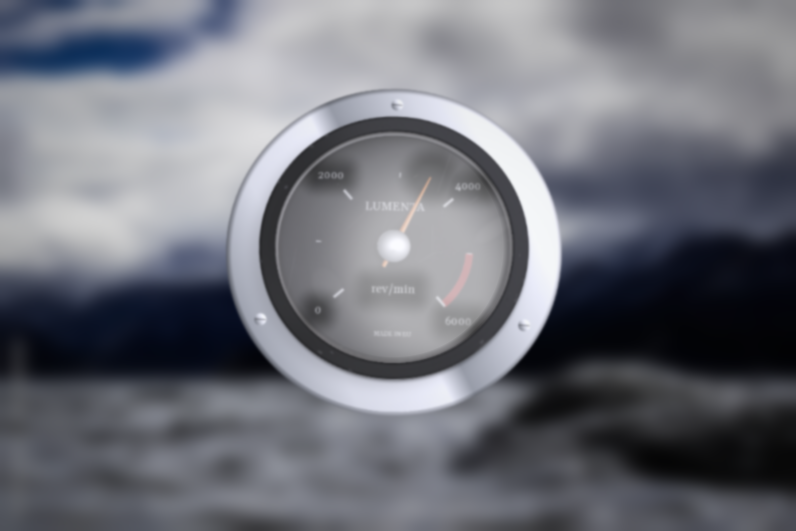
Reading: 3500 rpm
